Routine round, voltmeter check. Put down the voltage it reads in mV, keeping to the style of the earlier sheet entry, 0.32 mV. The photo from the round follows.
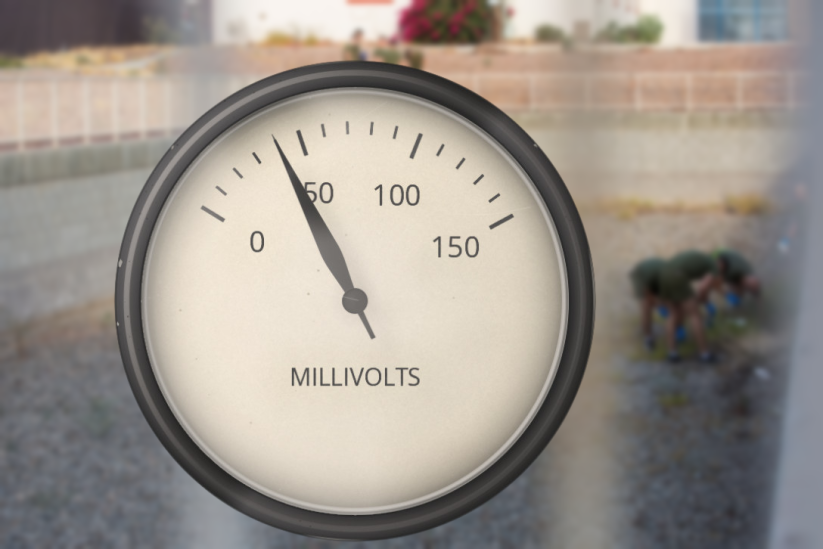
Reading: 40 mV
